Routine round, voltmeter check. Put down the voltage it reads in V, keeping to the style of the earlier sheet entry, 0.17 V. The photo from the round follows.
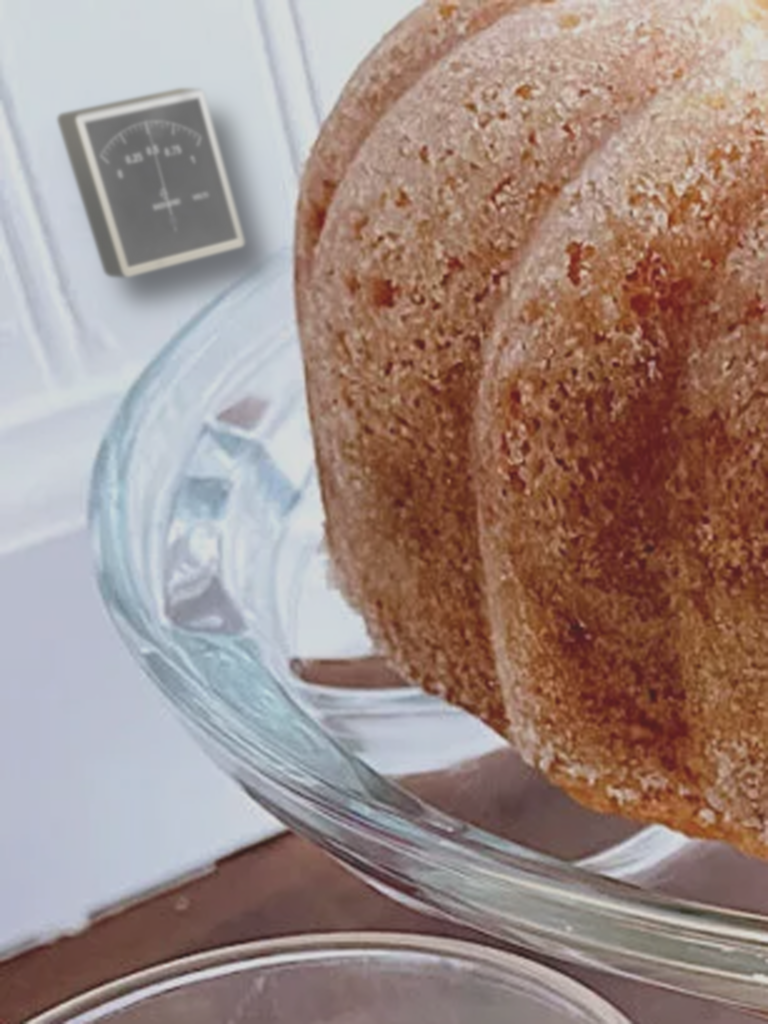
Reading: 0.5 V
